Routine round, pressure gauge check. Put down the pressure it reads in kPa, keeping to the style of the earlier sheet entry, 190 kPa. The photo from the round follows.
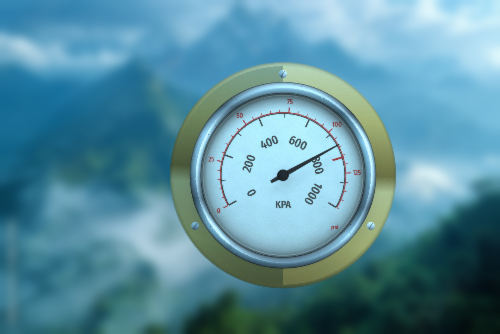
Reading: 750 kPa
